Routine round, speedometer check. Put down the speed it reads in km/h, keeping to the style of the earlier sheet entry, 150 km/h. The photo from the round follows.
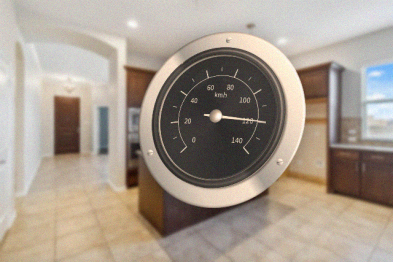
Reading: 120 km/h
